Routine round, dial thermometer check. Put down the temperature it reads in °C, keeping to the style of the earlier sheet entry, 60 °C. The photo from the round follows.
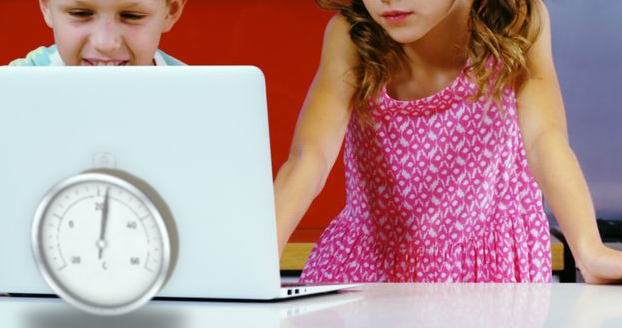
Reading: 24 °C
